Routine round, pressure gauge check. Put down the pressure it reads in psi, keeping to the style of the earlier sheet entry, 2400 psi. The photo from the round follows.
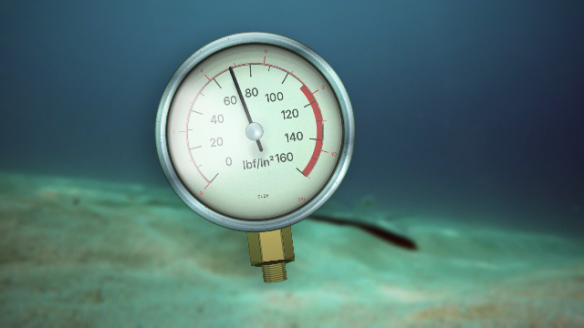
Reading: 70 psi
